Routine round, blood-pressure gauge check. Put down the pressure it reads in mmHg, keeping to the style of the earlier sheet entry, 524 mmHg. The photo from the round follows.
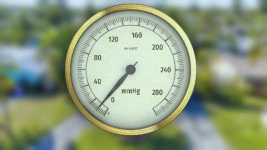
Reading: 10 mmHg
